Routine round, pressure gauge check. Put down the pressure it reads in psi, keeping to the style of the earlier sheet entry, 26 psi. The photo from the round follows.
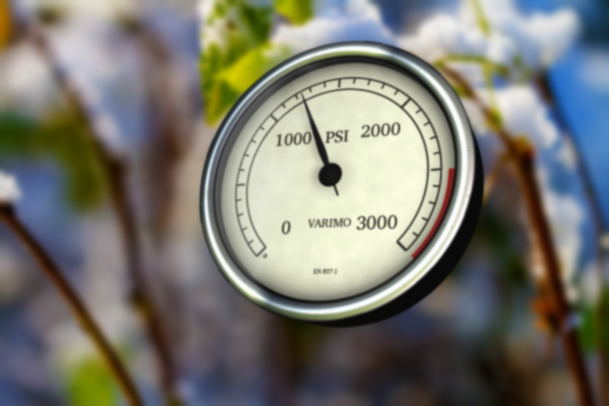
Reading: 1250 psi
